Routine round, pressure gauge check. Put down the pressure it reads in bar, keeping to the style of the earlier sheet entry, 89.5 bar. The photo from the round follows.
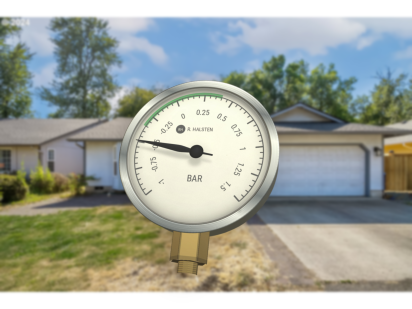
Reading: -0.5 bar
